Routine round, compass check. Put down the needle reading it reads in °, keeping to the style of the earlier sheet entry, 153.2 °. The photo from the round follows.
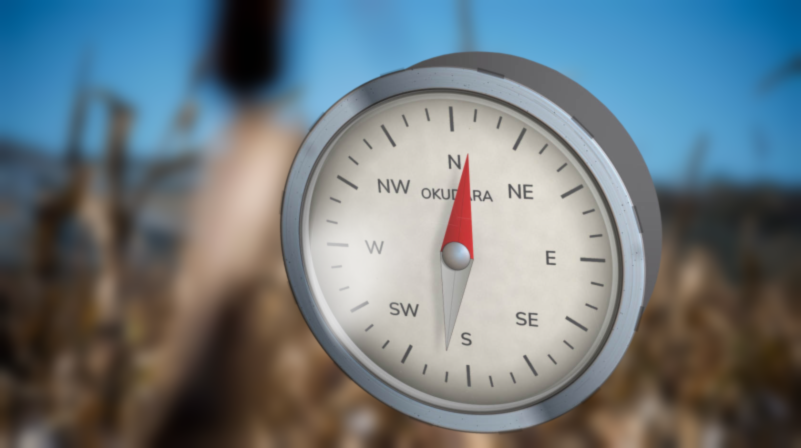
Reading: 10 °
